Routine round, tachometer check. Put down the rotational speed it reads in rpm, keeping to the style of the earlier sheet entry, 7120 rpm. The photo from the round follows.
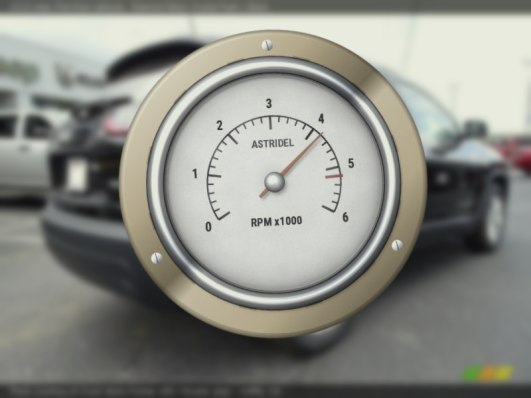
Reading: 4200 rpm
